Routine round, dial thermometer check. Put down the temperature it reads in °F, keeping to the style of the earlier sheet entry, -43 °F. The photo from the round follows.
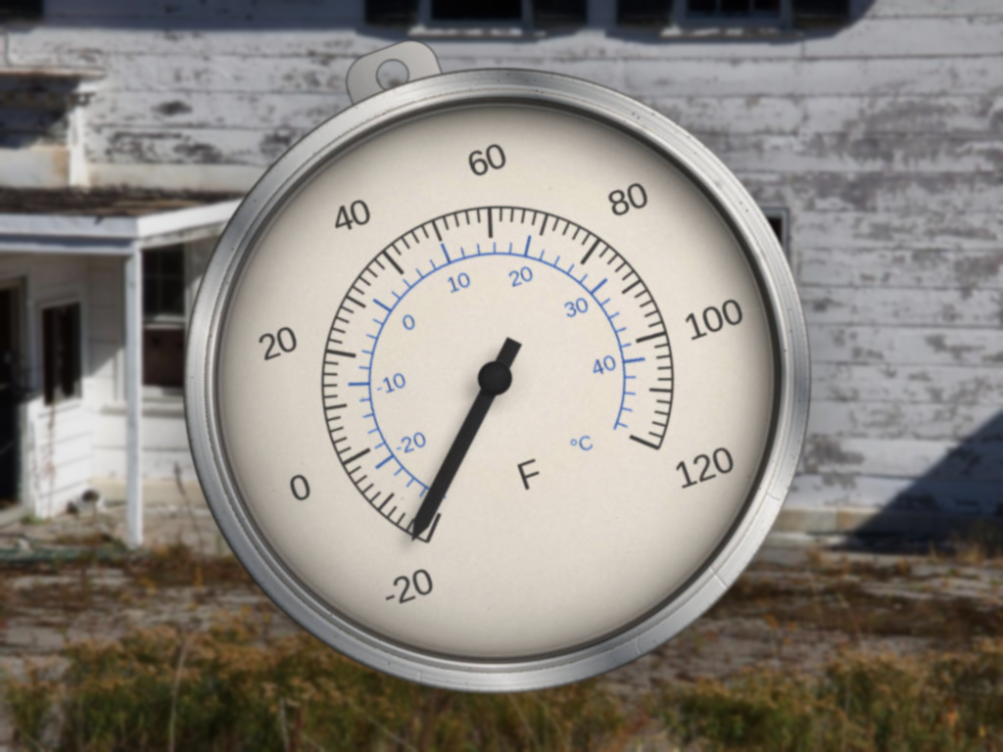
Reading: -18 °F
